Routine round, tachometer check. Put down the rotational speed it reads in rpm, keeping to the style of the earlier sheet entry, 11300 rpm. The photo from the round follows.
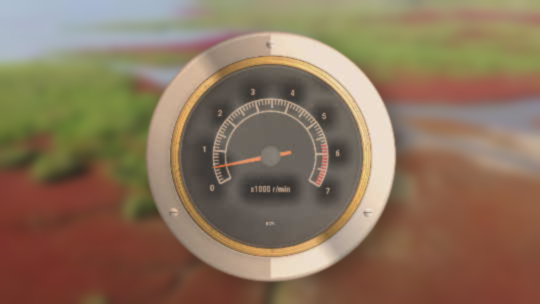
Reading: 500 rpm
